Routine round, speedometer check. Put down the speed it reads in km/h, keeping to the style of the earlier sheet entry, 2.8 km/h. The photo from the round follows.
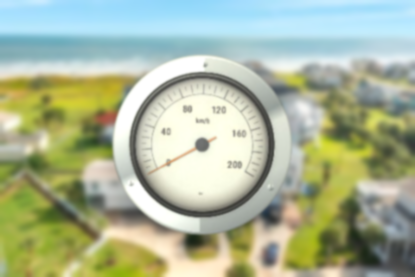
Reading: 0 km/h
